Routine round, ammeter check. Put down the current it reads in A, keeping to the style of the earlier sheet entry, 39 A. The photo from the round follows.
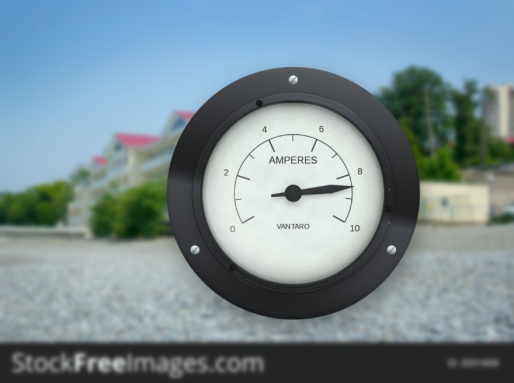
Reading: 8.5 A
